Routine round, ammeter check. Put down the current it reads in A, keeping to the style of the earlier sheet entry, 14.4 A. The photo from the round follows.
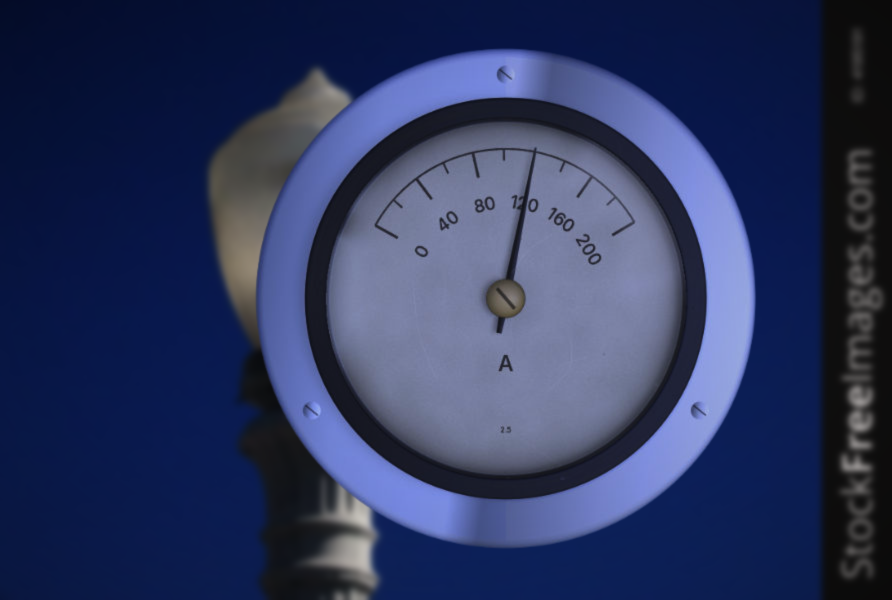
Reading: 120 A
